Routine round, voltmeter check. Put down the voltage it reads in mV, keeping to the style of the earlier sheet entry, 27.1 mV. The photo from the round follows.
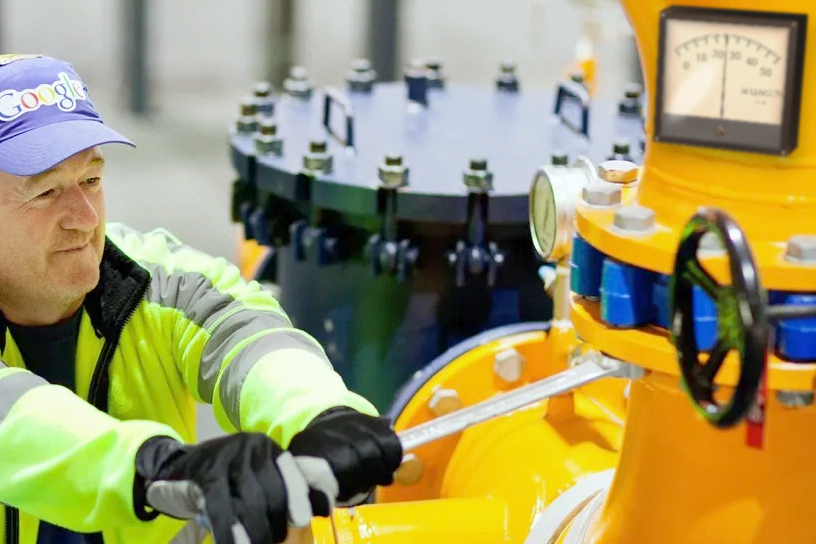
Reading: 25 mV
